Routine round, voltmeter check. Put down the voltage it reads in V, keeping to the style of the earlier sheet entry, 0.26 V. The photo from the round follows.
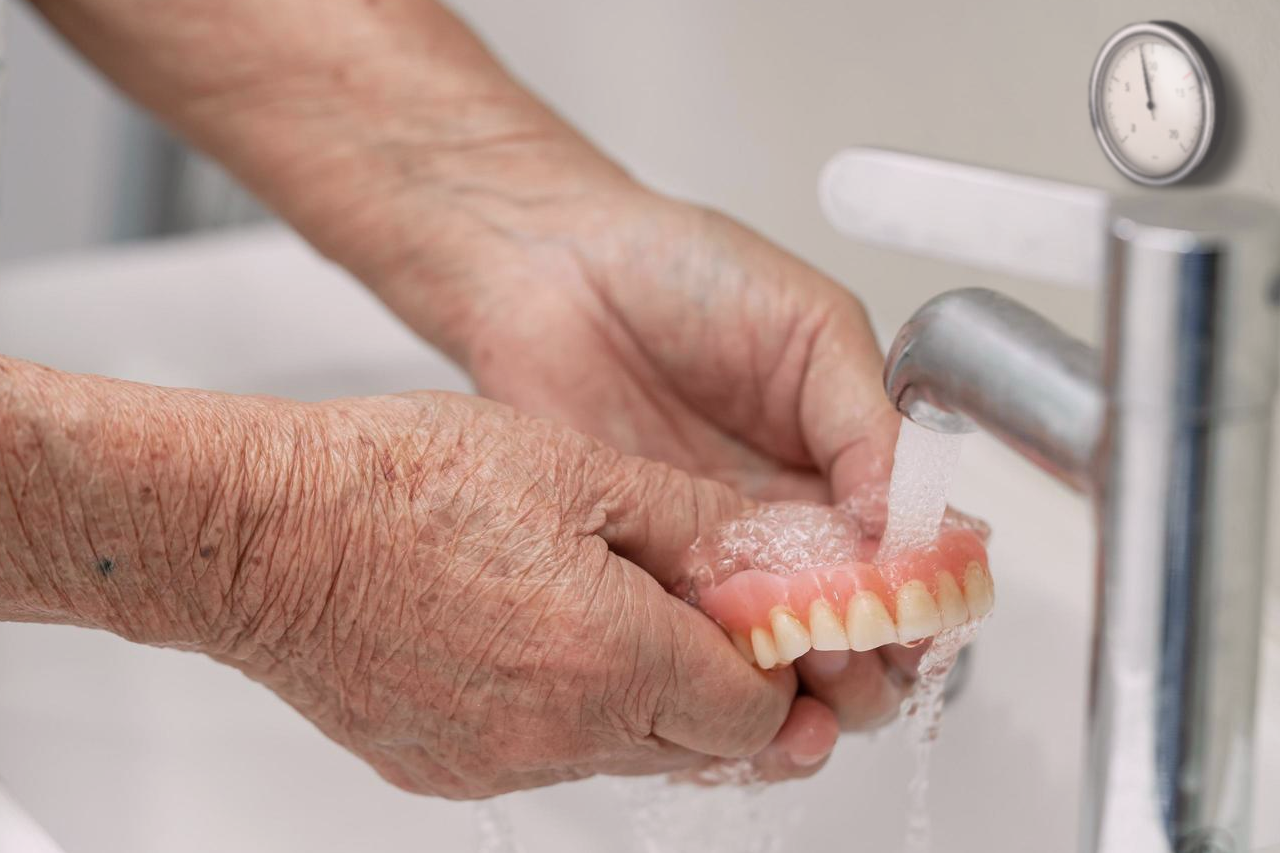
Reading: 9 V
